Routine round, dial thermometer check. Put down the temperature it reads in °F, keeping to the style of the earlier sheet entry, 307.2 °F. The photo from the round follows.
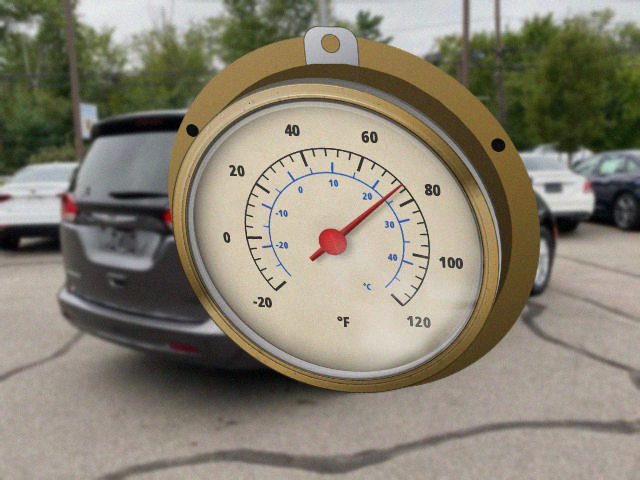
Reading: 74 °F
